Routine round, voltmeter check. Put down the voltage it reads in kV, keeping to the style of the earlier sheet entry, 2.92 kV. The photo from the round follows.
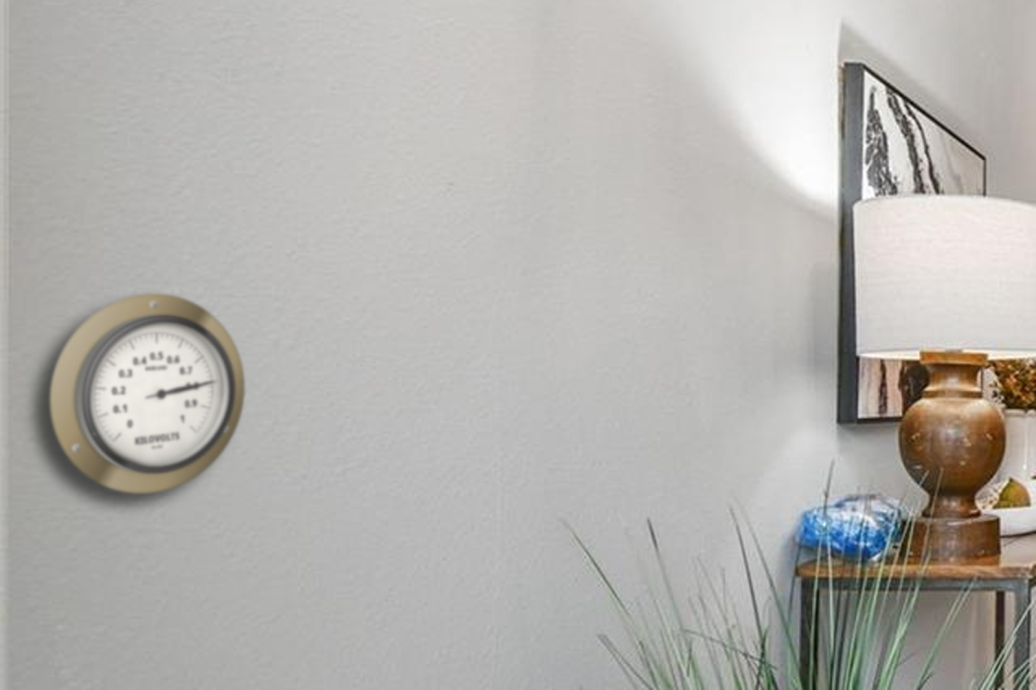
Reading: 0.8 kV
